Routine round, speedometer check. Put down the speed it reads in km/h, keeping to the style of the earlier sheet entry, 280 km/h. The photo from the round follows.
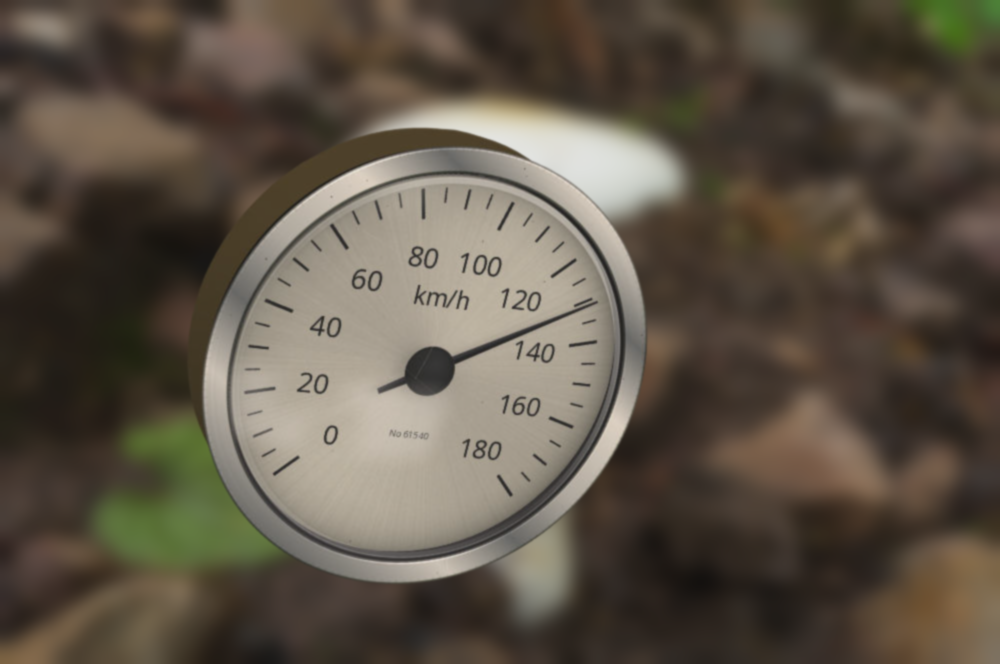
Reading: 130 km/h
